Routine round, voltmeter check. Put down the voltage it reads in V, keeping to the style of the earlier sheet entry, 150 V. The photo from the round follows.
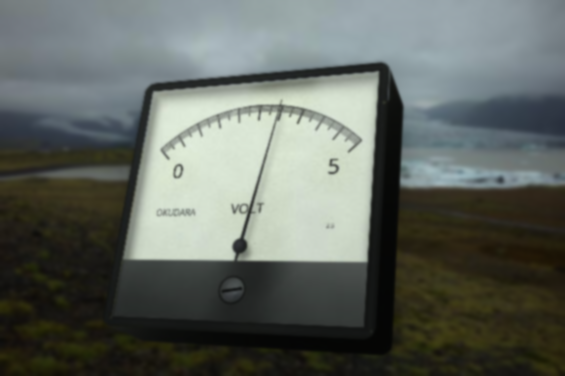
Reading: 3 V
